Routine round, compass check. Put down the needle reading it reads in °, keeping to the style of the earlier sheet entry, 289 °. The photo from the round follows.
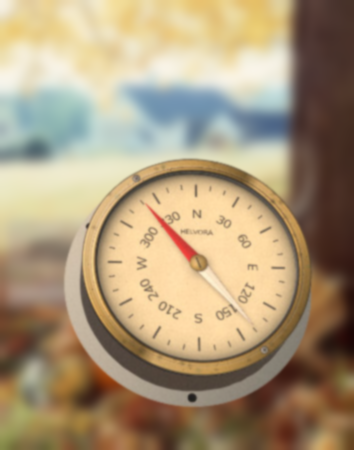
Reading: 320 °
